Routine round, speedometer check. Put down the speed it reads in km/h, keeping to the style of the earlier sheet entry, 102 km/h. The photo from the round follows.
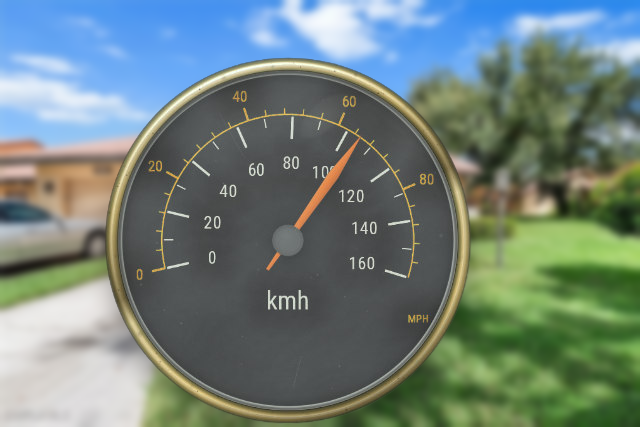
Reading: 105 km/h
